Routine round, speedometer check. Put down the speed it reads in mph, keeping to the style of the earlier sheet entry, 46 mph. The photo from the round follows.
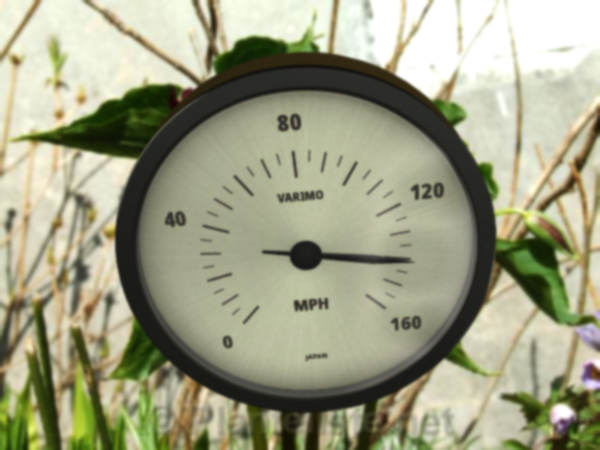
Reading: 140 mph
